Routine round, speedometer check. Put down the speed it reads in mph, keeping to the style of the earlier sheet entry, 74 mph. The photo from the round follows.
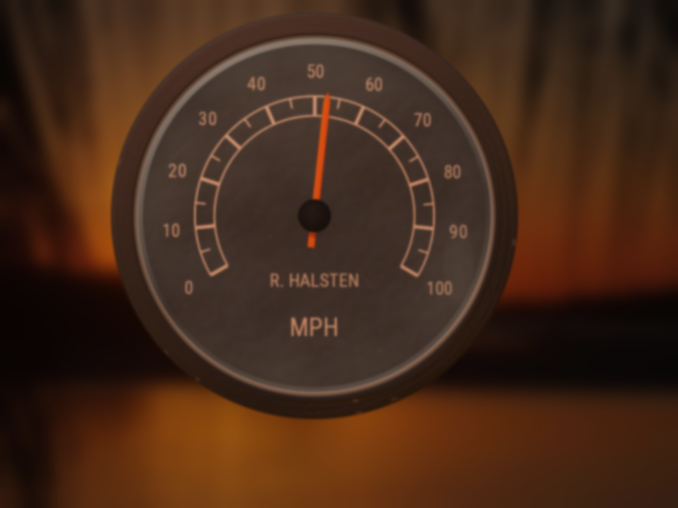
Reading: 52.5 mph
